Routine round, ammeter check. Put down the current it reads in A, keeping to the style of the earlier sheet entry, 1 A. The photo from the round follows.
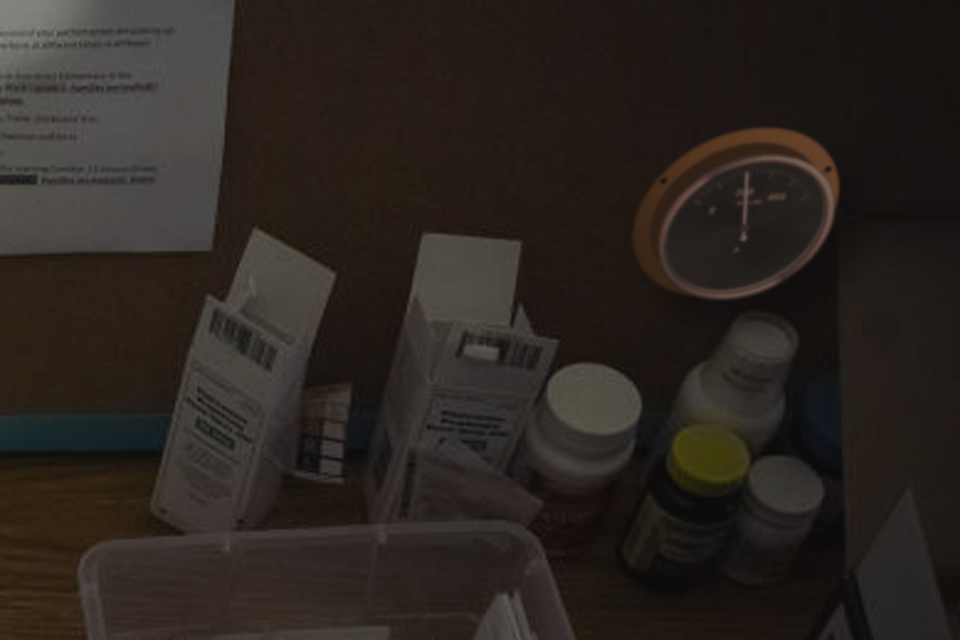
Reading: 200 A
